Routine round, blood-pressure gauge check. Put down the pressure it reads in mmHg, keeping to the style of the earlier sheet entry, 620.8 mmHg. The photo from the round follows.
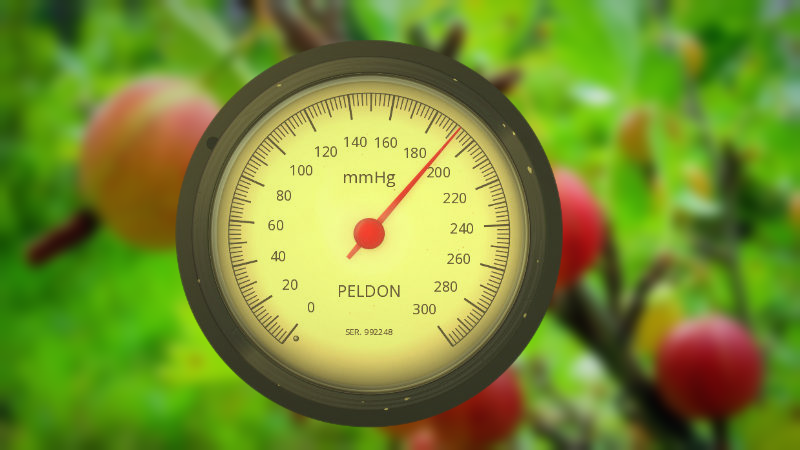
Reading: 192 mmHg
